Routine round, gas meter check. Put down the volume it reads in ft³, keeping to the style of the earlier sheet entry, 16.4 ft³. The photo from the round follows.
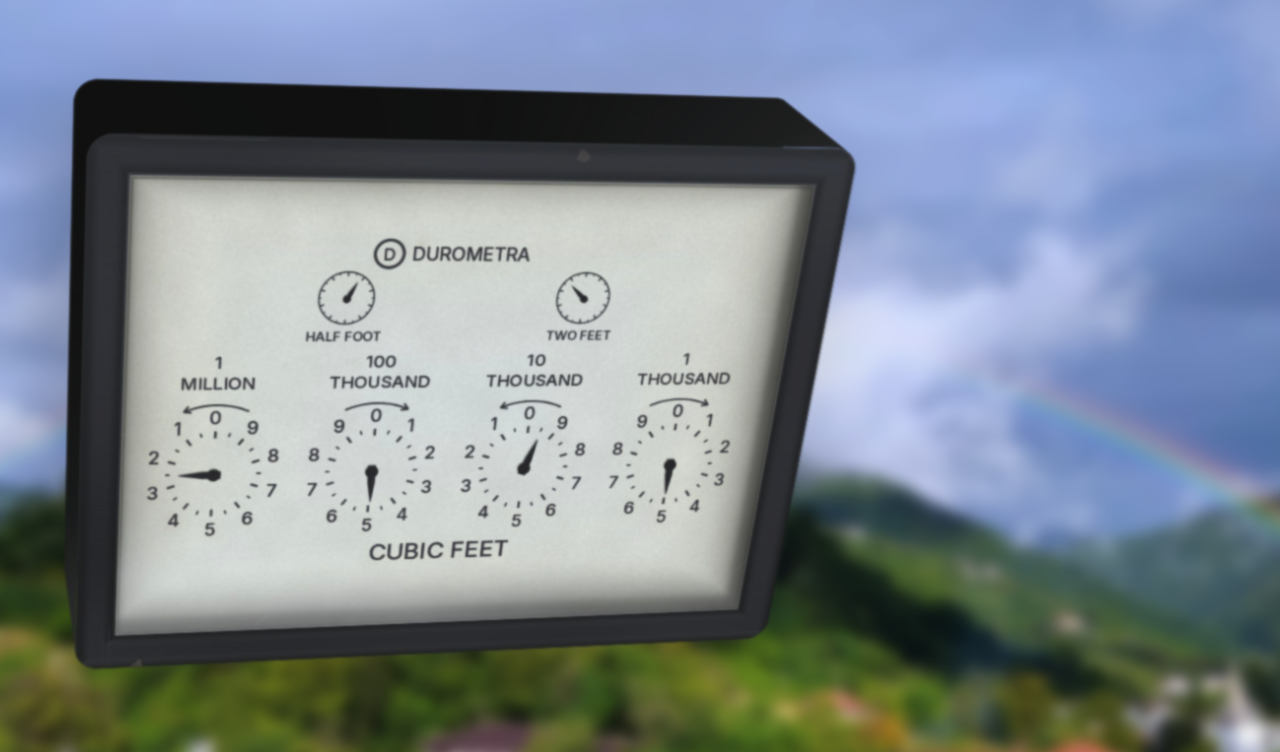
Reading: 249500 ft³
